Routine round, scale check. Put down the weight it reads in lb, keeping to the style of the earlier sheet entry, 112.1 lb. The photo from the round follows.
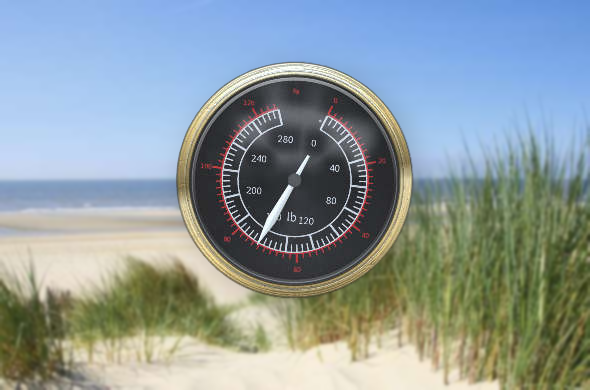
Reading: 160 lb
